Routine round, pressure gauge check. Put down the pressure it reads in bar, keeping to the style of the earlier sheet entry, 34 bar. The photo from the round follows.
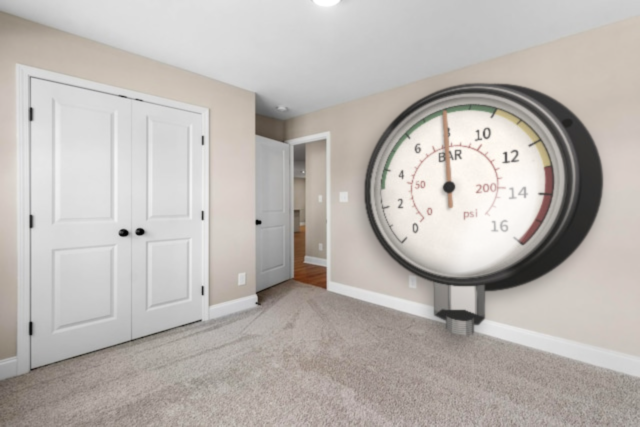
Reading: 8 bar
